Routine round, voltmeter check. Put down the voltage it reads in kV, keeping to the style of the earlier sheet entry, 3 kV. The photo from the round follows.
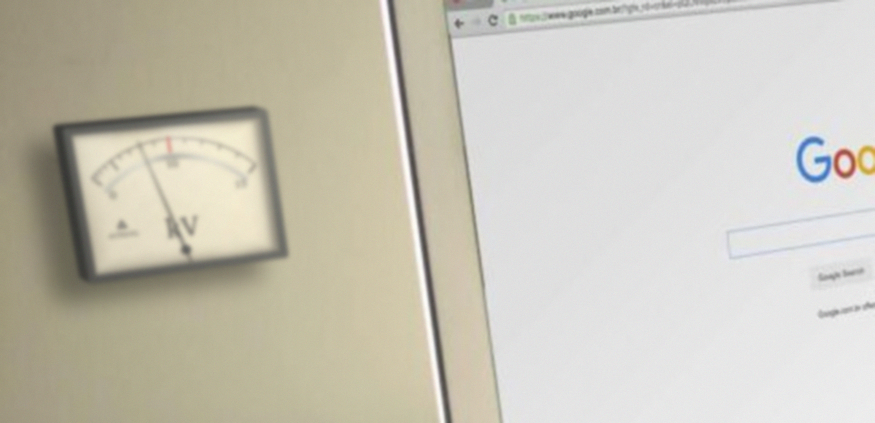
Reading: 8 kV
